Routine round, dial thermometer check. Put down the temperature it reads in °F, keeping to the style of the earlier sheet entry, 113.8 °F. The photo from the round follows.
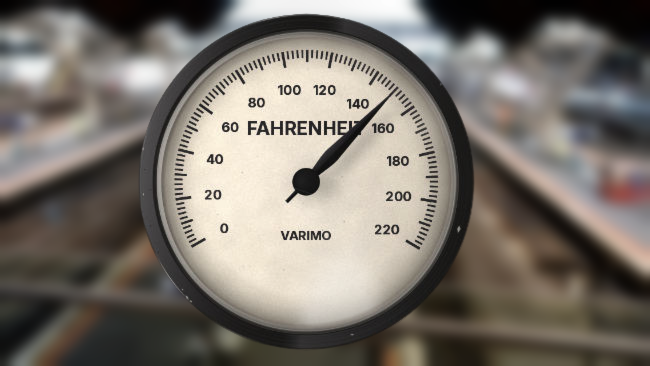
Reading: 150 °F
